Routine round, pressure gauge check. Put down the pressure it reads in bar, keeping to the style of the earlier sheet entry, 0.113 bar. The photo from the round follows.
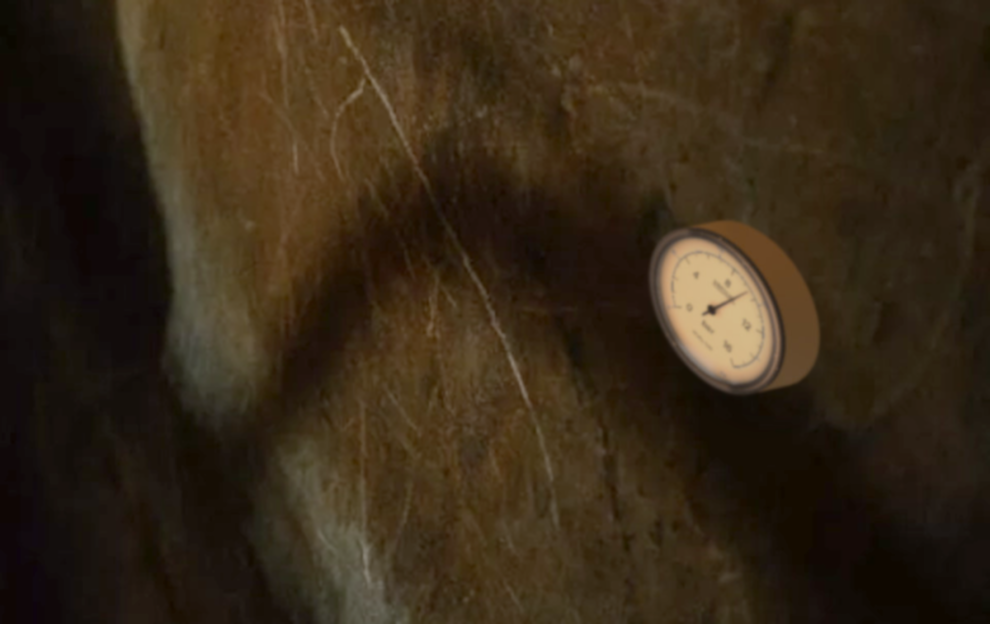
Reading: 9.5 bar
